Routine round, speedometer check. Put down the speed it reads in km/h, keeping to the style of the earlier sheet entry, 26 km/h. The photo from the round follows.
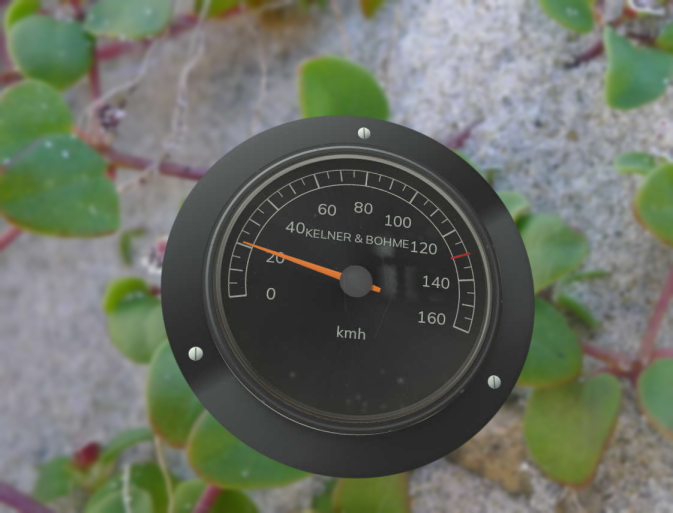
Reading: 20 km/h
